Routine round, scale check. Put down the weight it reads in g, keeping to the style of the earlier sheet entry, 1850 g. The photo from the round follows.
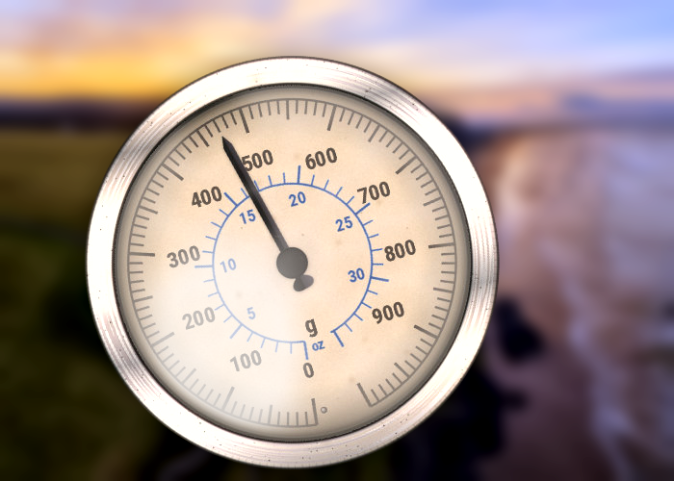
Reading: 470 g
